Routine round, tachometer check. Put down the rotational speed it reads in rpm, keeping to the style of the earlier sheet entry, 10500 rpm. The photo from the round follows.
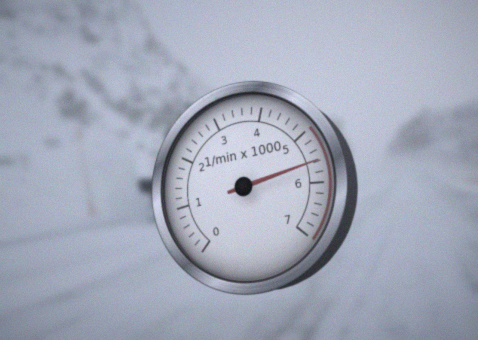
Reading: 5600 rpm
